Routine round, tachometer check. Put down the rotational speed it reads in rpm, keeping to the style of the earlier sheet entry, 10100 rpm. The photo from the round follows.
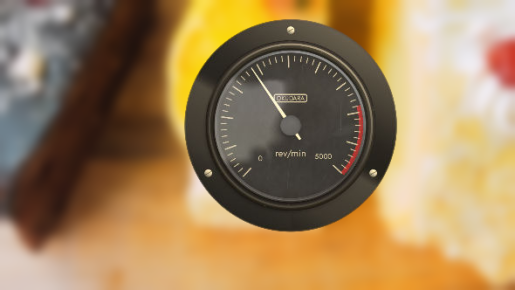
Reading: 1900 rpm
